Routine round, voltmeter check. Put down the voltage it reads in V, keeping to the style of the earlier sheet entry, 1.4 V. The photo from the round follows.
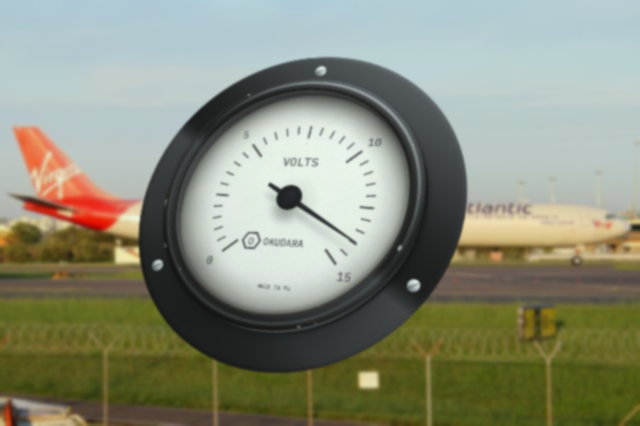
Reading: 14 V
